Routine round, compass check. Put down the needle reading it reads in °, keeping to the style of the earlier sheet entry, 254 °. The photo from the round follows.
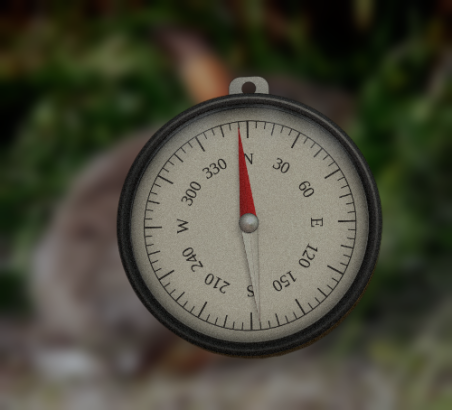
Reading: 355 °
